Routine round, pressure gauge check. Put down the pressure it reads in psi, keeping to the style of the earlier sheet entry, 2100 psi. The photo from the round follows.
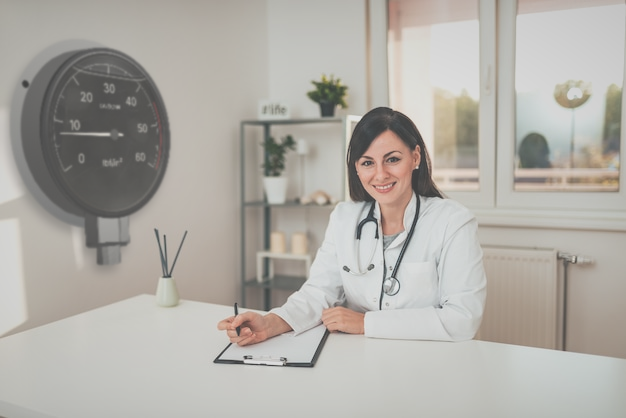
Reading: 7.5 psi
